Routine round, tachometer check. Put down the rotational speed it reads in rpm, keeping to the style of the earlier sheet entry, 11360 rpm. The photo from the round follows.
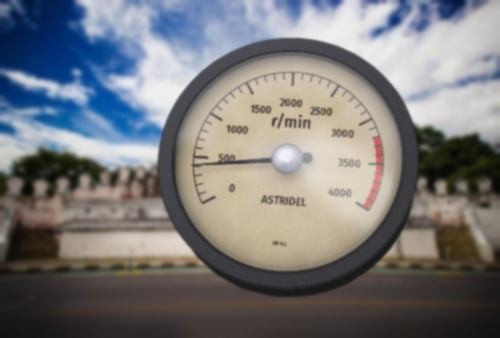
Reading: 400 rpm
